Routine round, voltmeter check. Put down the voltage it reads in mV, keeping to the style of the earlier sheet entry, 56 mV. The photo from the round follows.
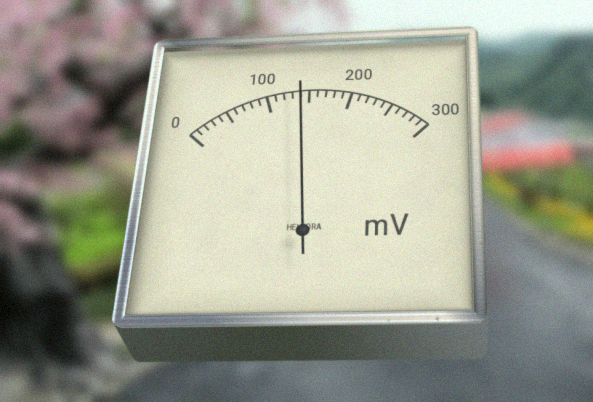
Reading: 140 mV
